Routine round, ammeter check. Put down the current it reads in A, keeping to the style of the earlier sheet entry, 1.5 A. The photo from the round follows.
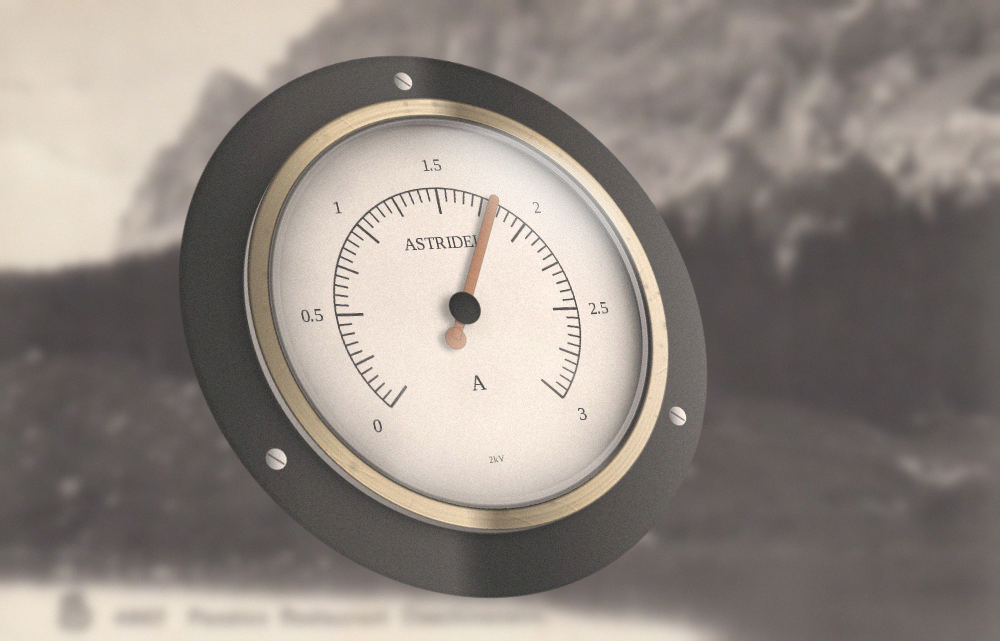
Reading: 1.8 A
